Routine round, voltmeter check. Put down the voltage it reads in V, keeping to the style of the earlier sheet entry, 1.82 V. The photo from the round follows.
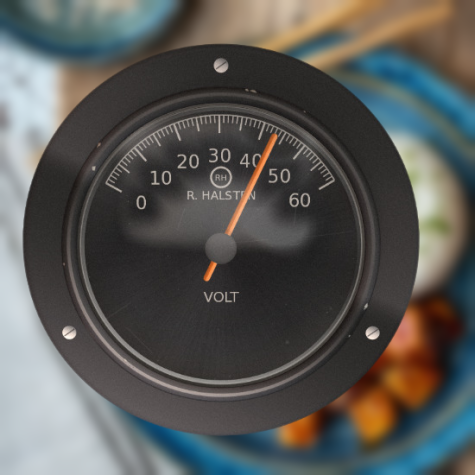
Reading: 43 V
